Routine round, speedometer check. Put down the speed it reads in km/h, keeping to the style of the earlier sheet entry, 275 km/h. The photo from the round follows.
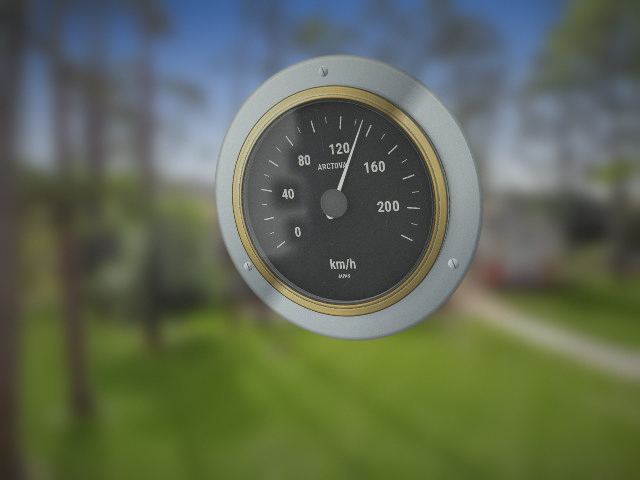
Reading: 135 km/h
